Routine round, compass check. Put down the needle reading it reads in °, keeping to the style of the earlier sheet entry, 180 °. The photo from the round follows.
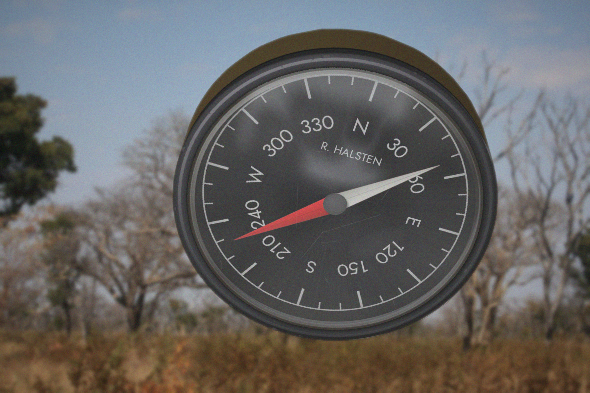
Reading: 230 °
